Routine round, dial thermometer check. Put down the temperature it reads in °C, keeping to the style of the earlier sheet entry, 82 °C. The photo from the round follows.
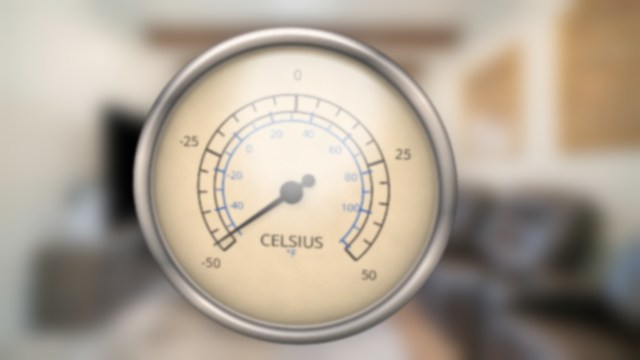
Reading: -47.5 °C
